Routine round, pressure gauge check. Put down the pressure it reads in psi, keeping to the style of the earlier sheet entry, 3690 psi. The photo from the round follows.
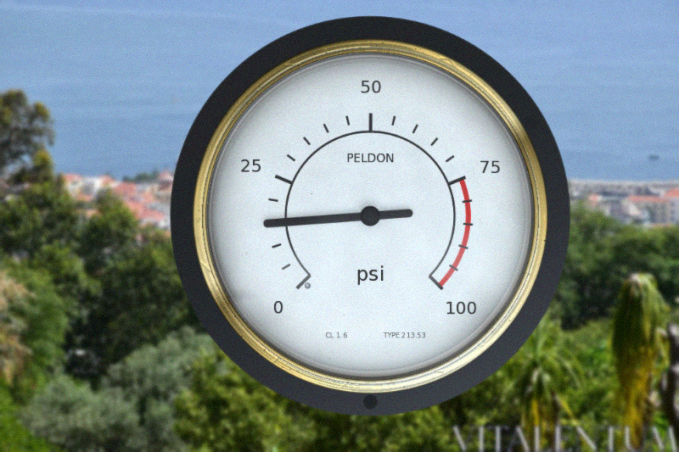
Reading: 15 psi
